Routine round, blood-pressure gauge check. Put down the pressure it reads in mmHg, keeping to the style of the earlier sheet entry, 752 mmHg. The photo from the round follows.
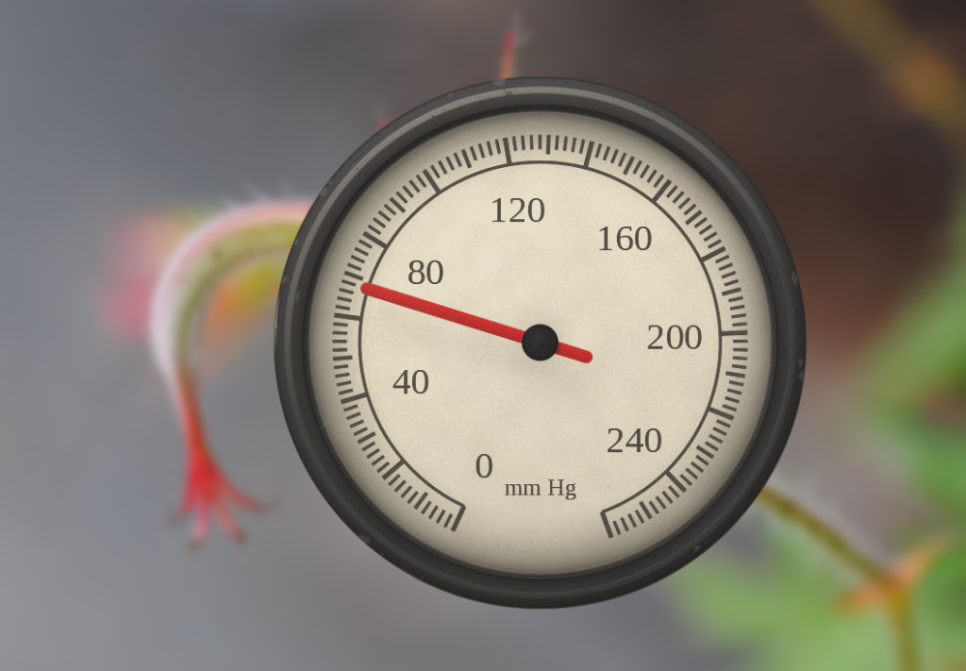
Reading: 68 mmHg
